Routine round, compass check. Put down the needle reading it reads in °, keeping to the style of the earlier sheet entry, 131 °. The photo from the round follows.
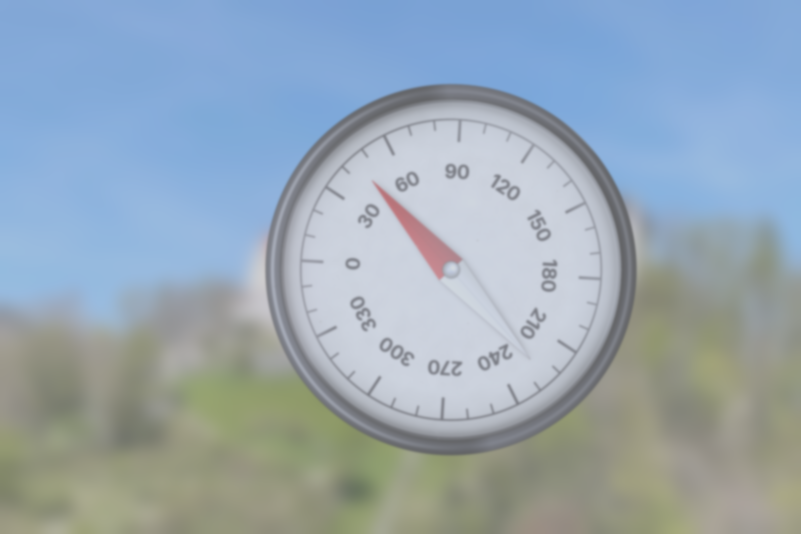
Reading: 45 °
